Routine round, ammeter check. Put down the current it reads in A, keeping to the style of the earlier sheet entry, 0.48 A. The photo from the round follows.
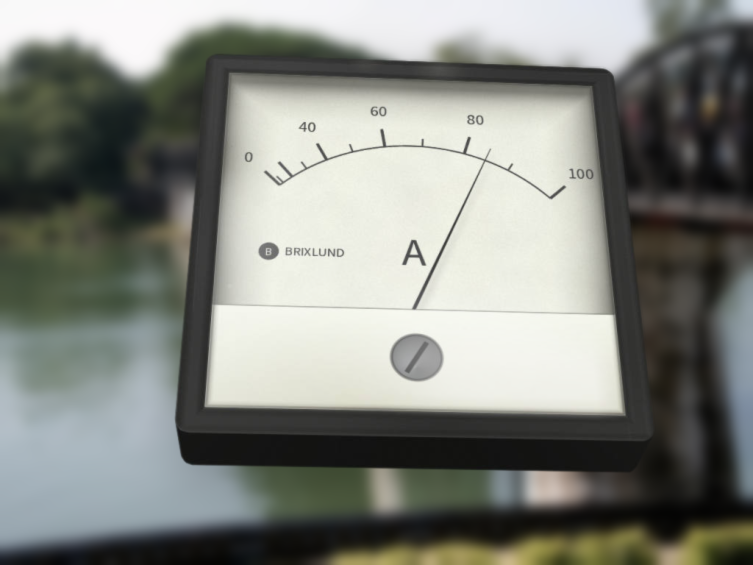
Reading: 85 A
